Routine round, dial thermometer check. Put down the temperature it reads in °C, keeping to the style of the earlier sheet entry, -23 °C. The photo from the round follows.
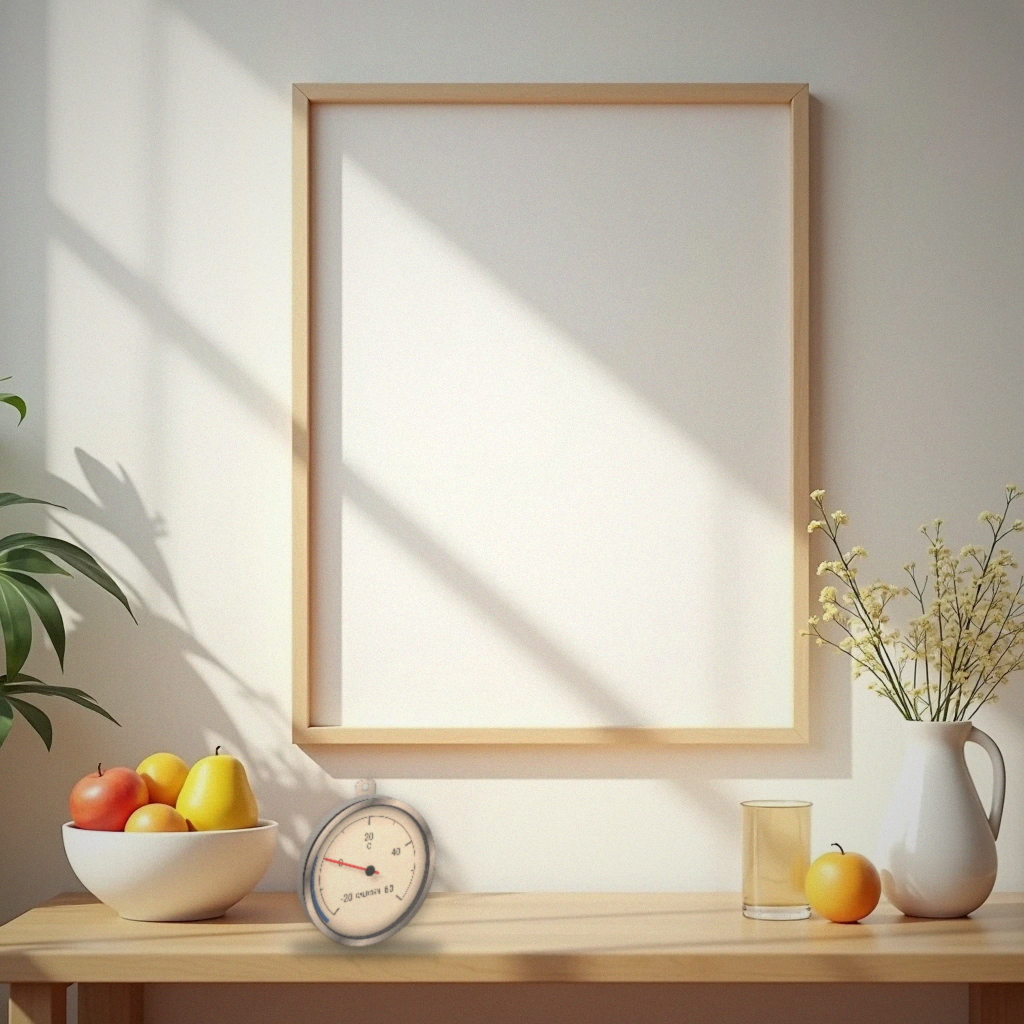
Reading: 0 °C
